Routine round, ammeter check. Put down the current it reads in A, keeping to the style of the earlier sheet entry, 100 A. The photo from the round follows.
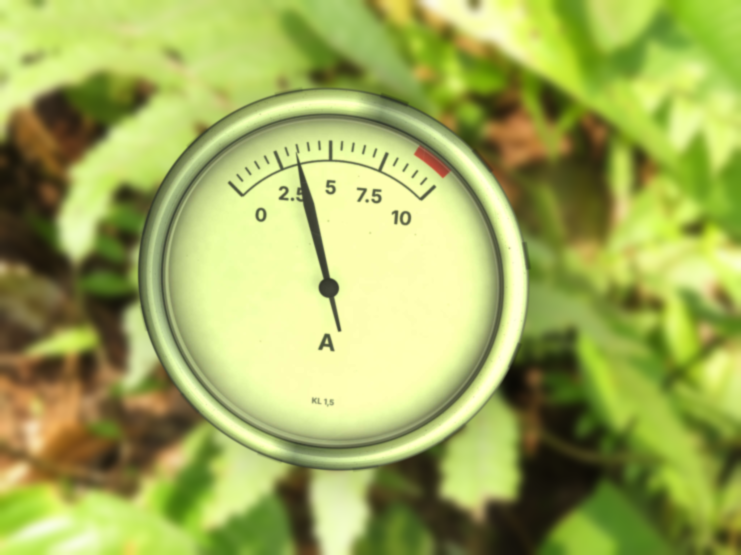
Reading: 3.5 A
